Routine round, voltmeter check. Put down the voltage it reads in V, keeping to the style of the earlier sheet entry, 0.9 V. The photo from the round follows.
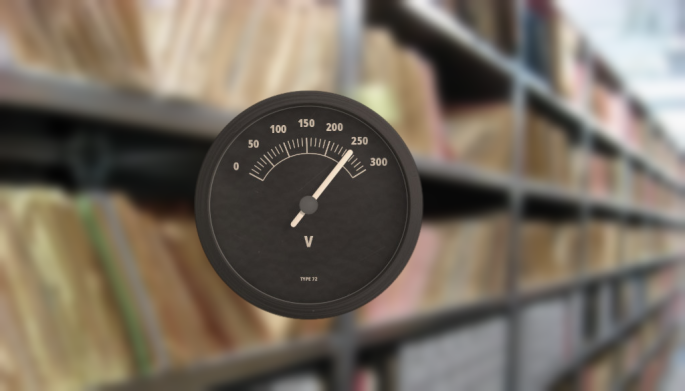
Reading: 250 V
